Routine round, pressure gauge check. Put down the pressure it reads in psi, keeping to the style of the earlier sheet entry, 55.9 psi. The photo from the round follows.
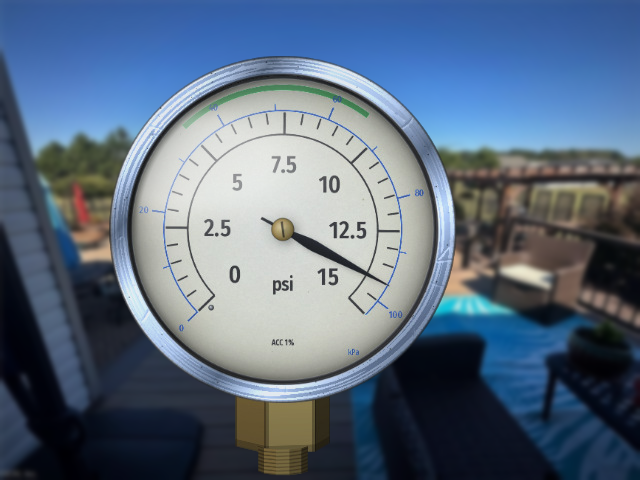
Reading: 14 psi
